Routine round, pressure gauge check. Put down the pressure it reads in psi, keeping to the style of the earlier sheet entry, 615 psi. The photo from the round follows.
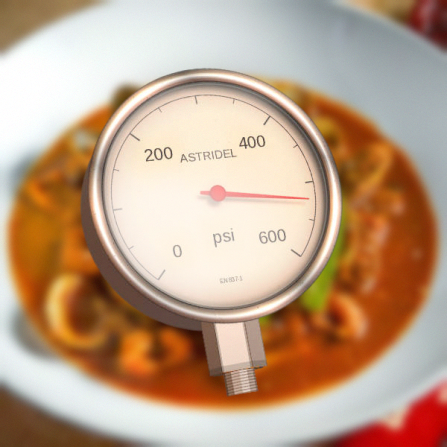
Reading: 525 psi
